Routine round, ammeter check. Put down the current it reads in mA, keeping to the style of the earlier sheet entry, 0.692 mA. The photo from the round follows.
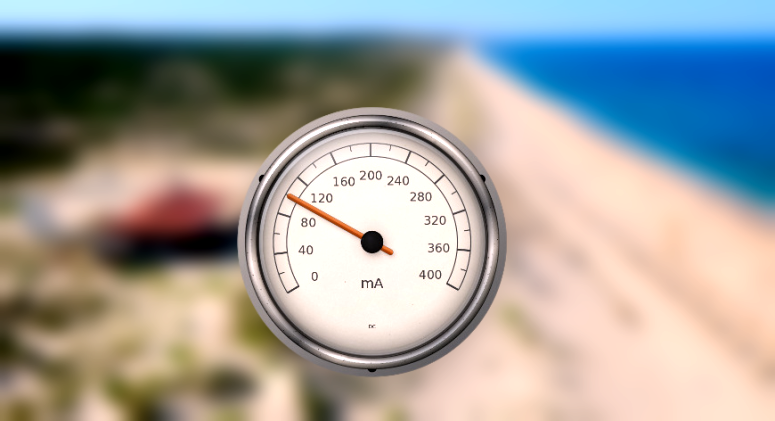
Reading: 100 mA
